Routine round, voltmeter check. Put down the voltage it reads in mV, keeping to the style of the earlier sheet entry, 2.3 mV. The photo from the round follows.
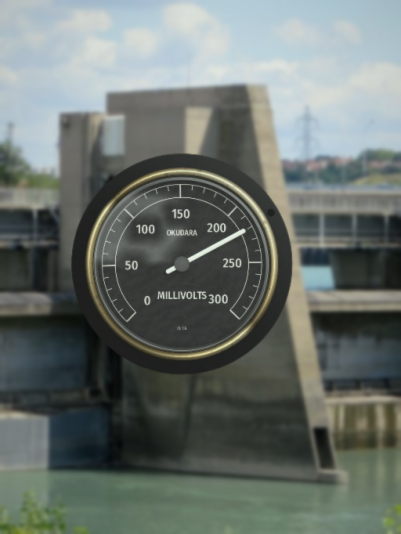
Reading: 220 mV
